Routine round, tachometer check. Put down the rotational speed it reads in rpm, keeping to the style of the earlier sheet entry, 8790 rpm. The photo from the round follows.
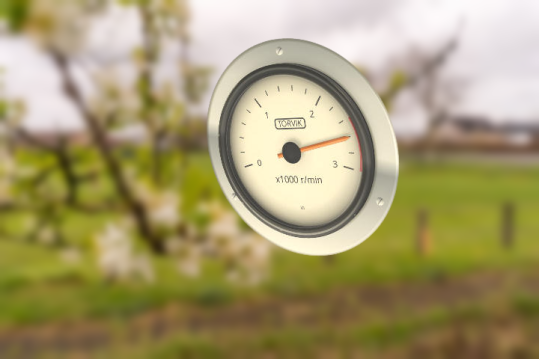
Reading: 2600 rpm
